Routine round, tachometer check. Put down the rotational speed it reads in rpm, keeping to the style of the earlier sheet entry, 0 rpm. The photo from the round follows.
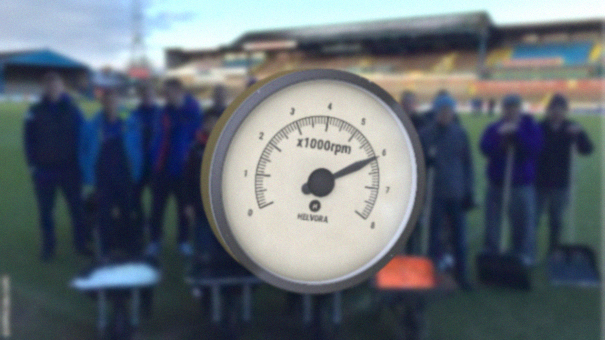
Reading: 6000 rpm
